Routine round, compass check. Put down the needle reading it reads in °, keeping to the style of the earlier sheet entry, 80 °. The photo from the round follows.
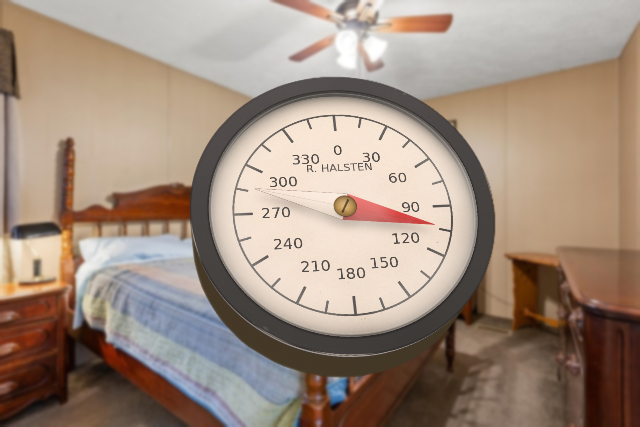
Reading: 105 °
